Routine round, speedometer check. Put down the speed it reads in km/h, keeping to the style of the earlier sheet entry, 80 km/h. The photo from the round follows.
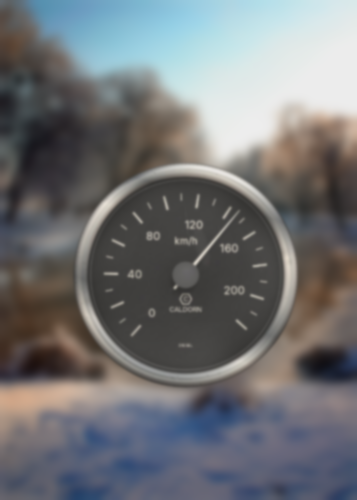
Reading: 145 km/h
